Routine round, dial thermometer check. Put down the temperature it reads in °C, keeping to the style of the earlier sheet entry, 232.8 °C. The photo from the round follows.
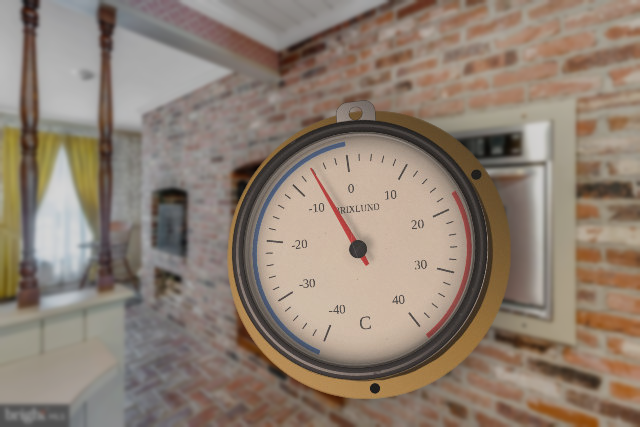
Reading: -6 °C
